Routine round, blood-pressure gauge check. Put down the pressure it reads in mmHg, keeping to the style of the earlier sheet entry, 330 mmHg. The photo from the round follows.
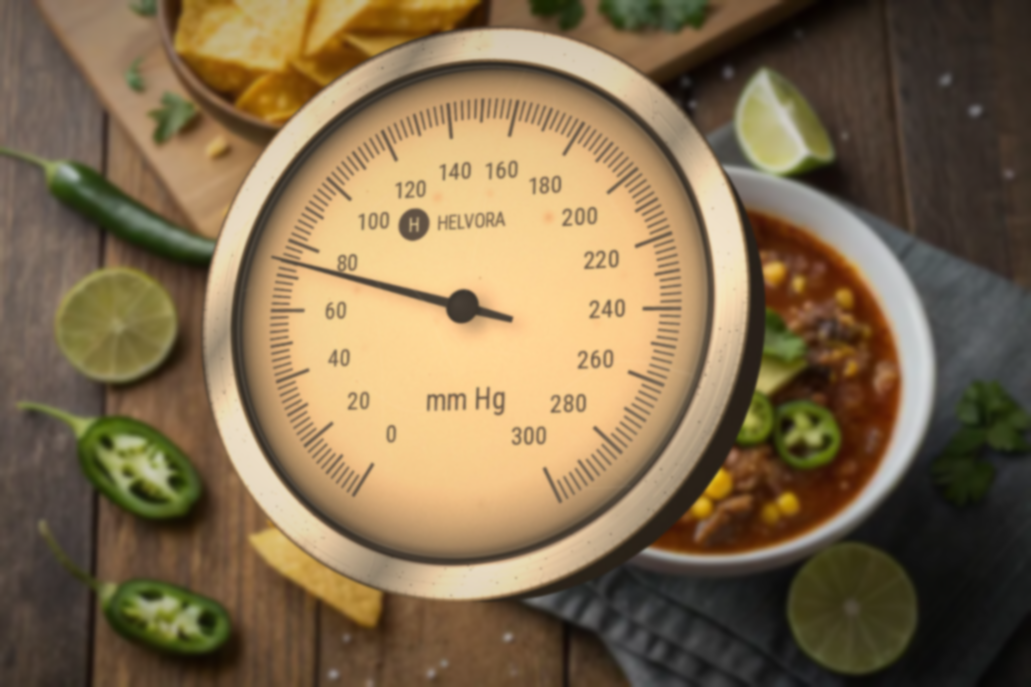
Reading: 74 mmHg
